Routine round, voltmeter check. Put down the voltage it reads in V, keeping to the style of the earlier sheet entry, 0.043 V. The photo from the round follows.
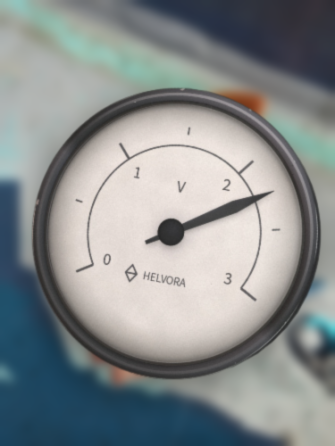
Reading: 2.25 V
